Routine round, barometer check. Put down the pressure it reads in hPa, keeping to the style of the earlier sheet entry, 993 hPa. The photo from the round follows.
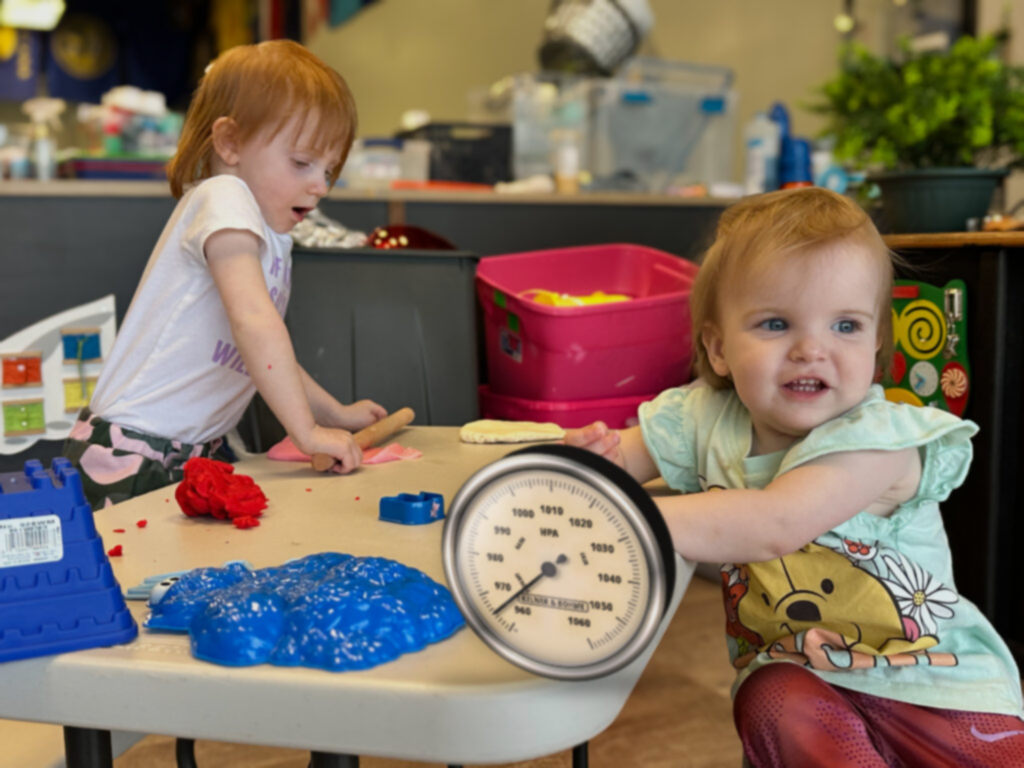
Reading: 965 hPa
